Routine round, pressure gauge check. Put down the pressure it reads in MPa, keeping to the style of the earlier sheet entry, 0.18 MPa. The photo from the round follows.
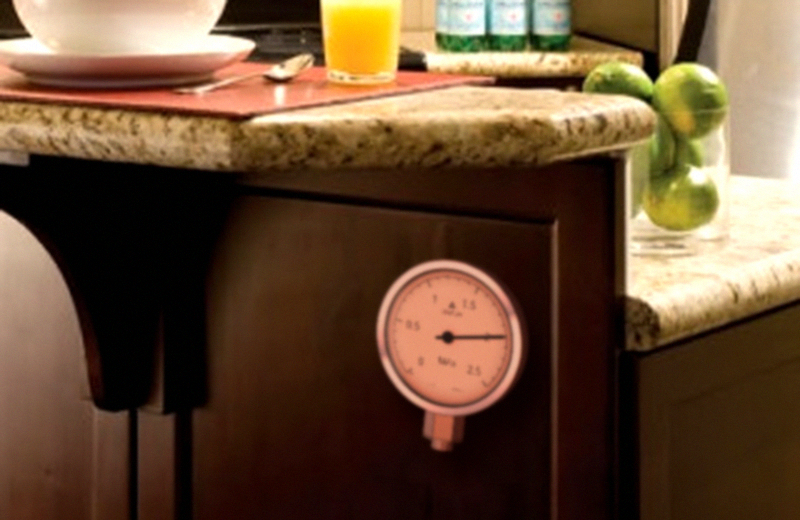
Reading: 2 MPa
